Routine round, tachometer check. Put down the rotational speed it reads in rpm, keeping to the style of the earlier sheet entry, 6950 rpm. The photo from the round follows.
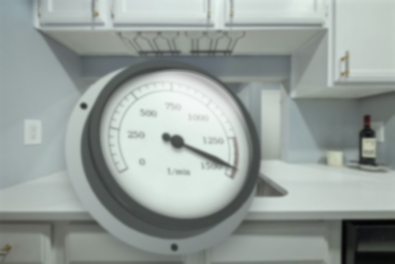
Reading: 1450 rpm
